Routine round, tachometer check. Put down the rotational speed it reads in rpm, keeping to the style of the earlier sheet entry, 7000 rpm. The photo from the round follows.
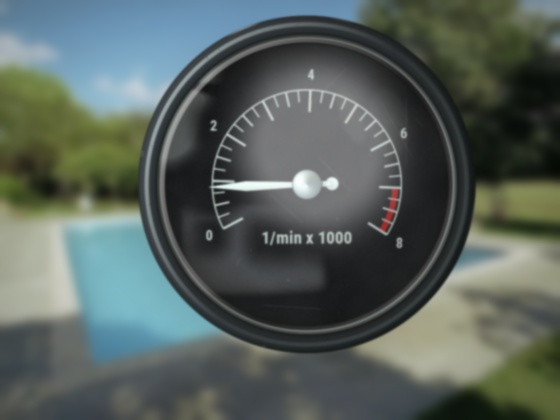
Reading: 875 rpm
